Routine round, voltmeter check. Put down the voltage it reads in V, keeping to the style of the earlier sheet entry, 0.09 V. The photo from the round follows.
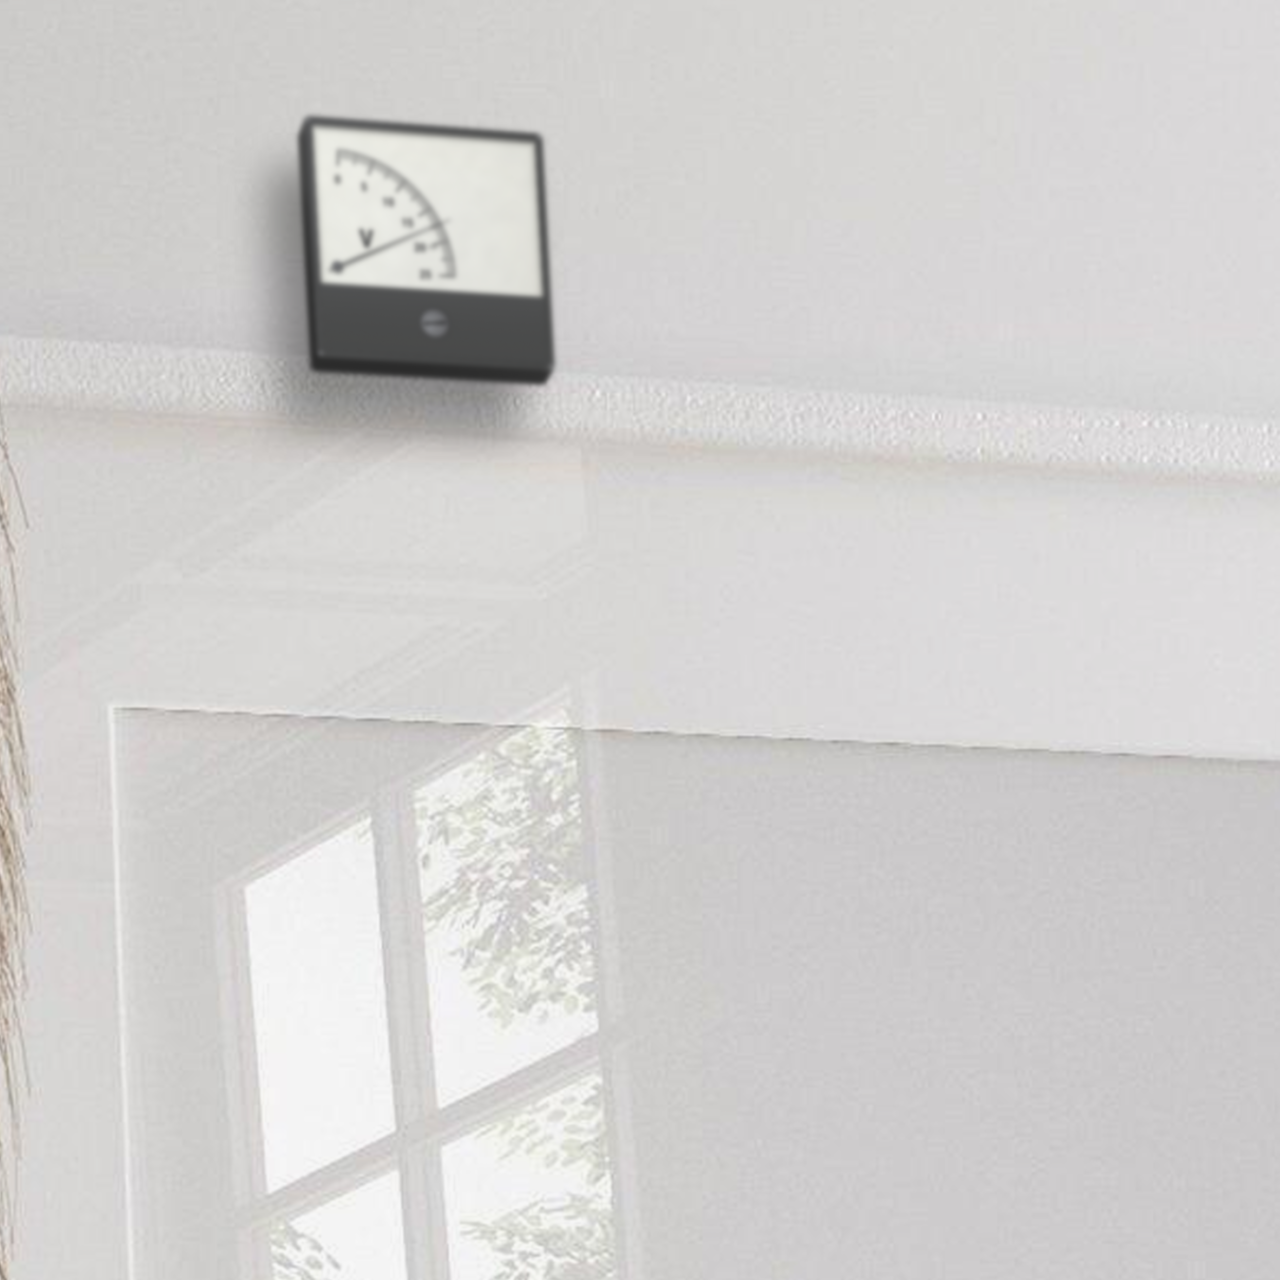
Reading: 17.5 V
